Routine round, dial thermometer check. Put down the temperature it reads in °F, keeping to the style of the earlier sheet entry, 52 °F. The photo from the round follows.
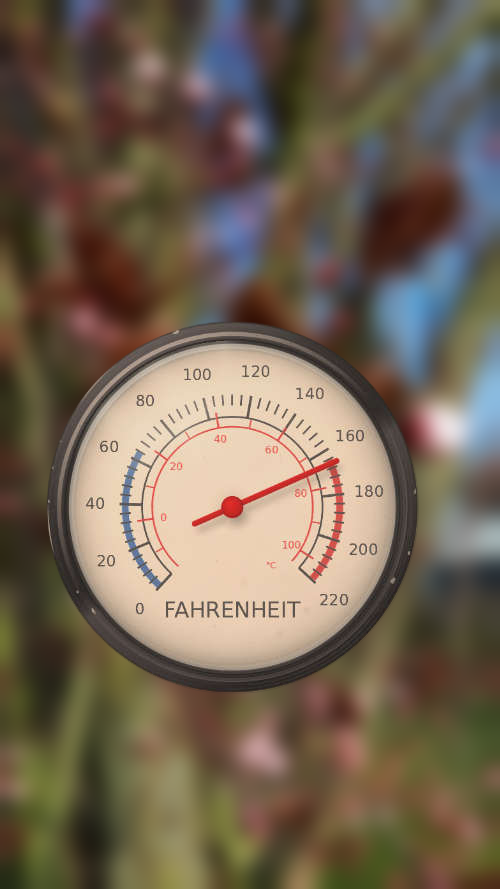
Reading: 166 °F
